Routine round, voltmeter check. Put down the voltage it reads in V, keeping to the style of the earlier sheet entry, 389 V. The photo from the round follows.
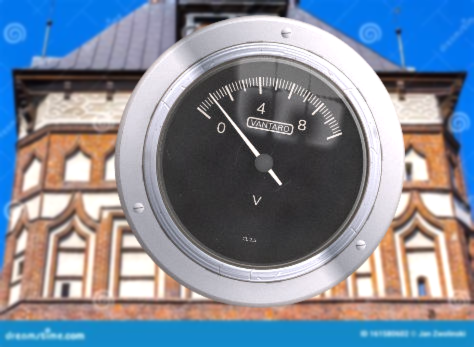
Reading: 1 V
